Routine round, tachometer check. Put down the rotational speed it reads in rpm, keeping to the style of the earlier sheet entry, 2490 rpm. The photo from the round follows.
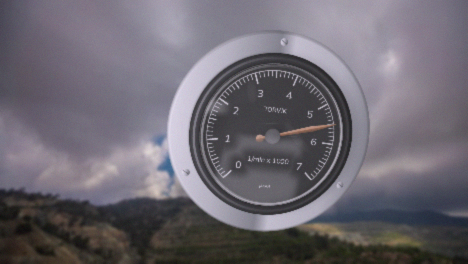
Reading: 5500 rpm
